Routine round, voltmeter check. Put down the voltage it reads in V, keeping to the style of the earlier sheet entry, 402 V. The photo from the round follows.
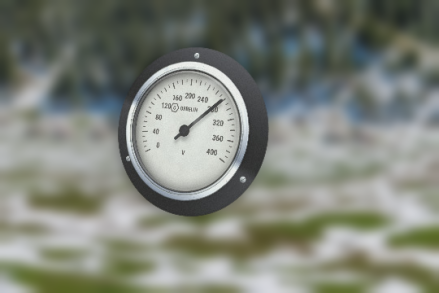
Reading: 280 V
